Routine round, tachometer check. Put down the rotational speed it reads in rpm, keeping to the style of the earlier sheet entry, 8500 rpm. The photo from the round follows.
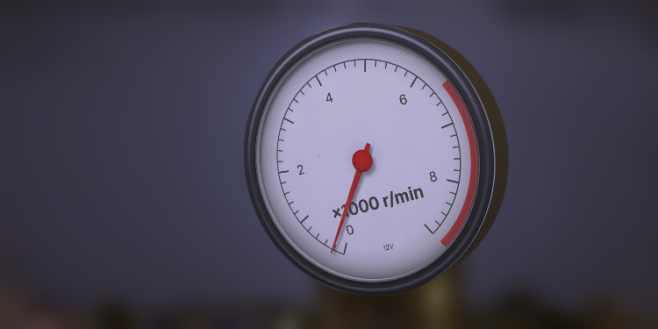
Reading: 200 rpm
